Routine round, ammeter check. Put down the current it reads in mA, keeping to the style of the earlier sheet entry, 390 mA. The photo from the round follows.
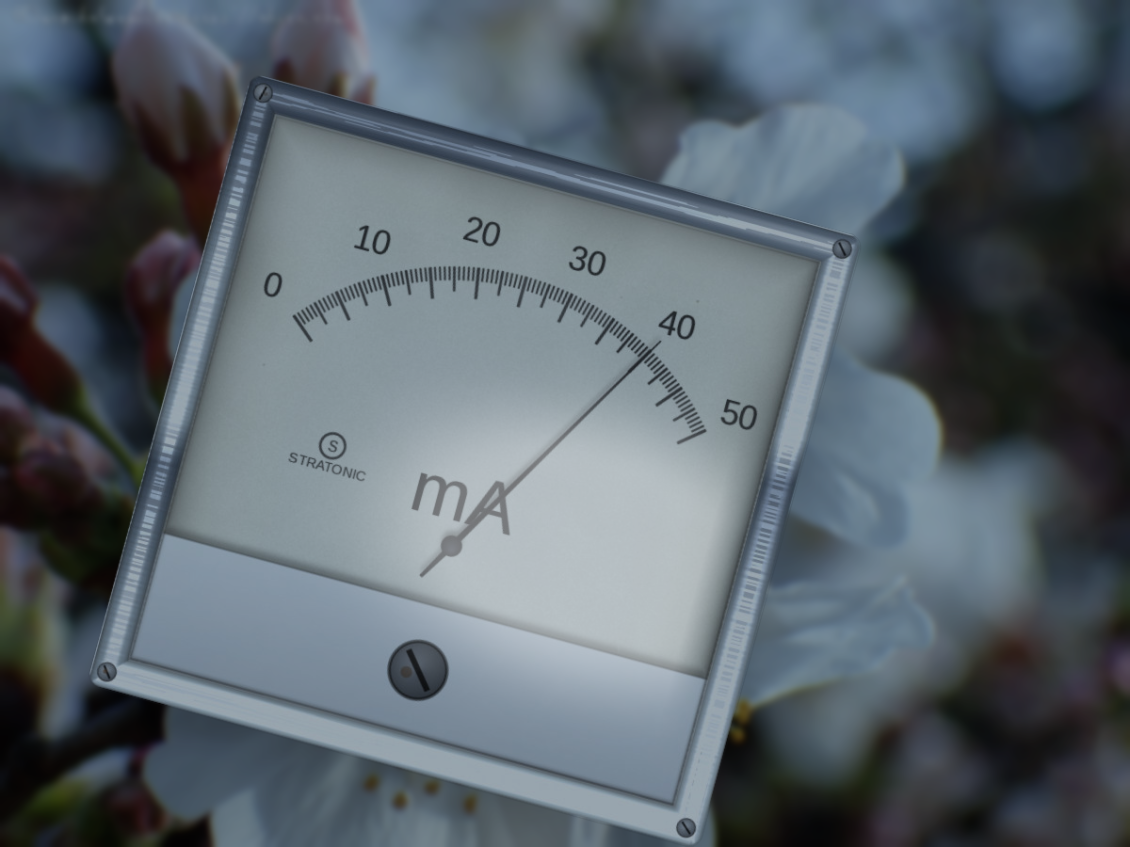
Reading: 40 mA
